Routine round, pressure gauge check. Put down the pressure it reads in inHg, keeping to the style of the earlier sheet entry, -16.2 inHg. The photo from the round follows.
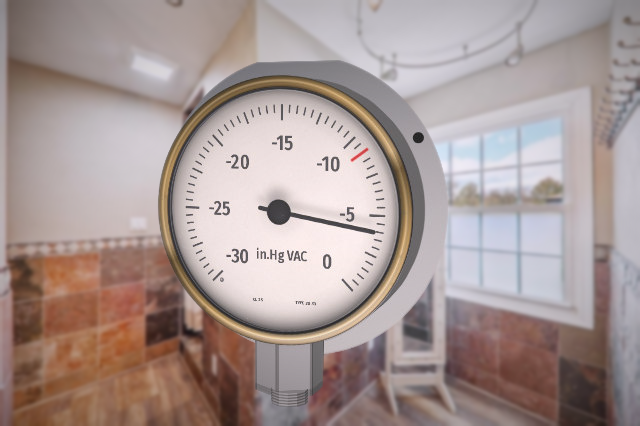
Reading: -4 inHg
